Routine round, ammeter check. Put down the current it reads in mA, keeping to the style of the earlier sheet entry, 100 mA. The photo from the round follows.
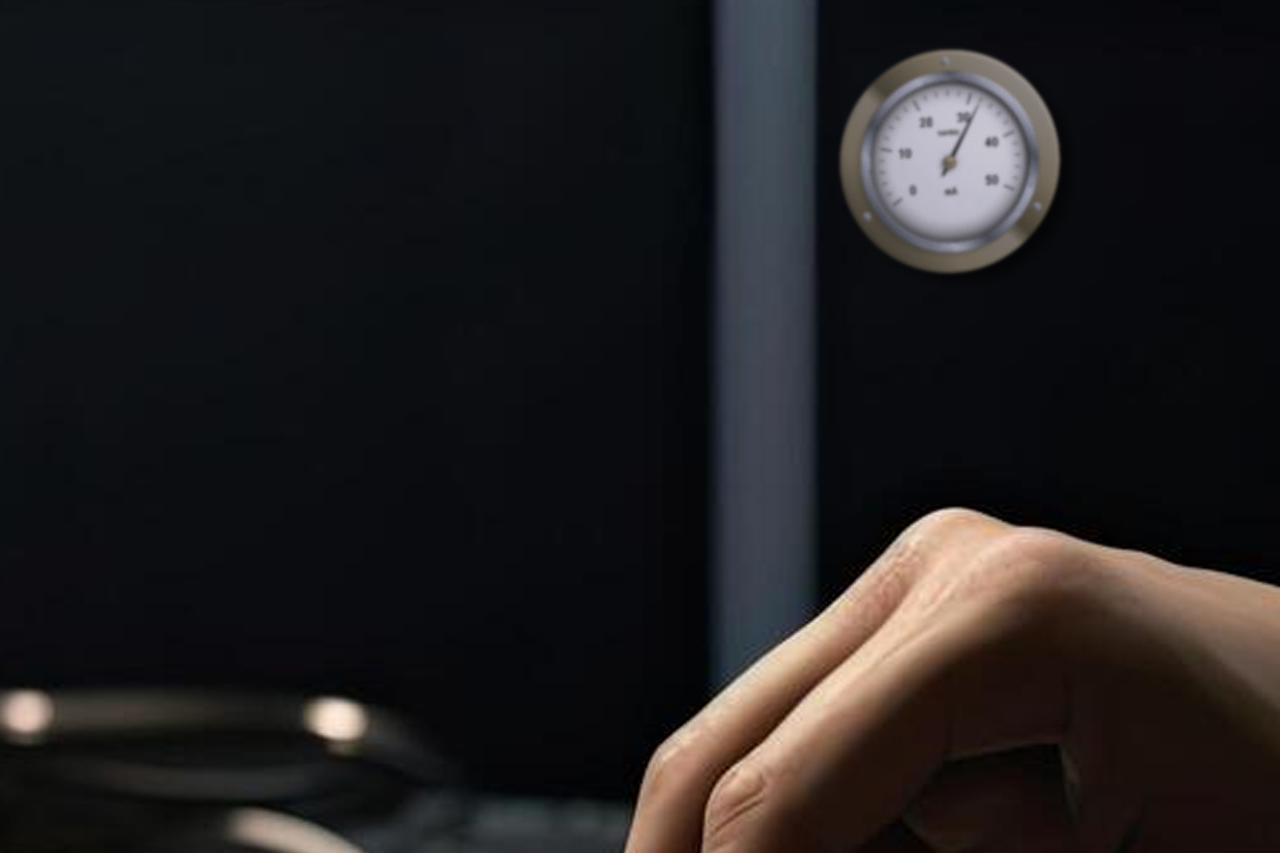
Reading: 32 mA
